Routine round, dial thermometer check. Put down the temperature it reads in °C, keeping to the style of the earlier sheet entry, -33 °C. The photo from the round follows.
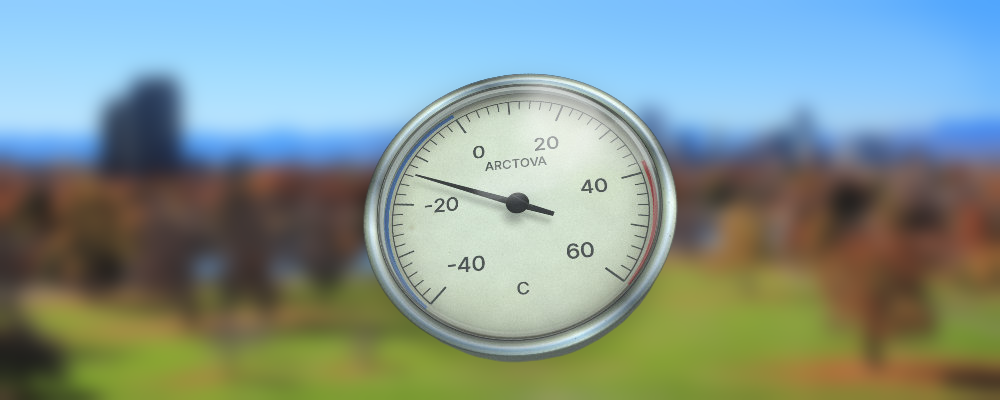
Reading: -14 °C
